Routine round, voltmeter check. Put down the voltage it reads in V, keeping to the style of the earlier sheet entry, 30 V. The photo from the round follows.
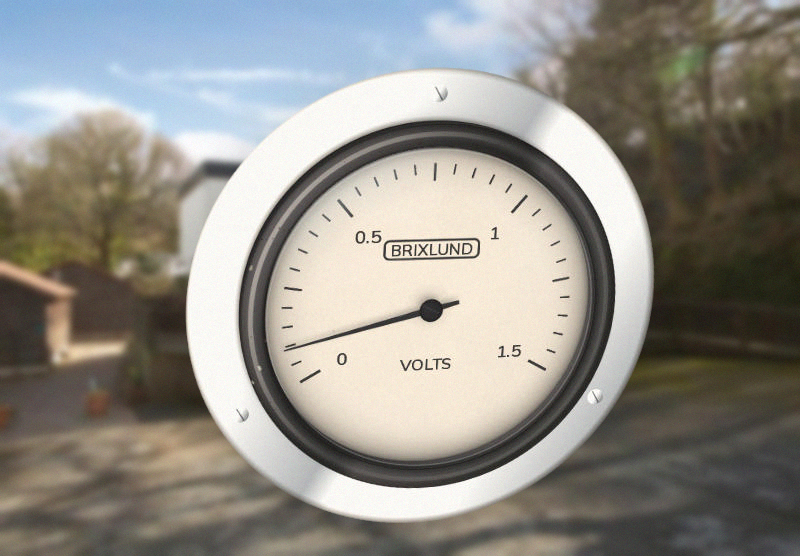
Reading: 0.1 V
